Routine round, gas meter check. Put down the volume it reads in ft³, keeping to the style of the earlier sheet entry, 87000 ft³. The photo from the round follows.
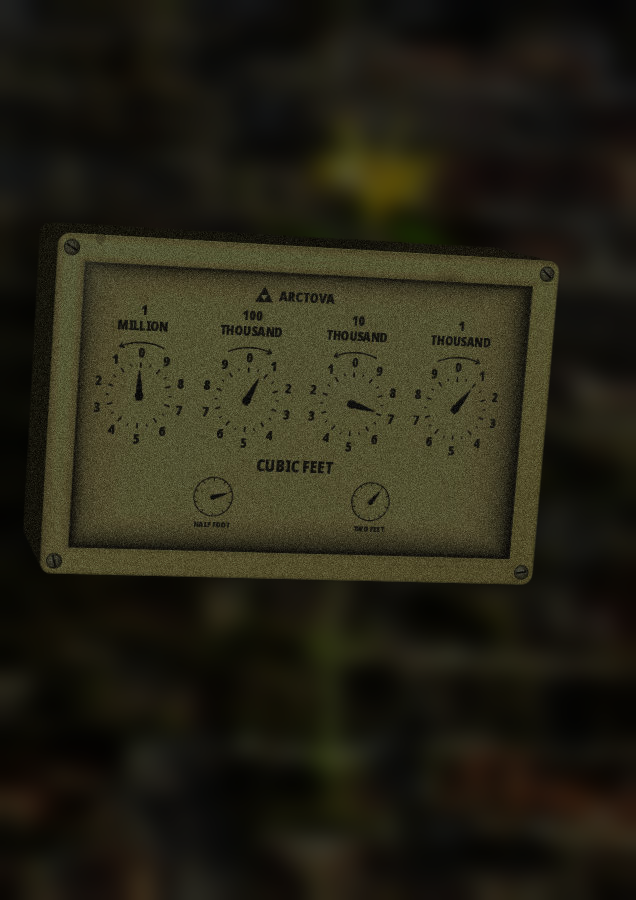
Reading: 7100 ft³
